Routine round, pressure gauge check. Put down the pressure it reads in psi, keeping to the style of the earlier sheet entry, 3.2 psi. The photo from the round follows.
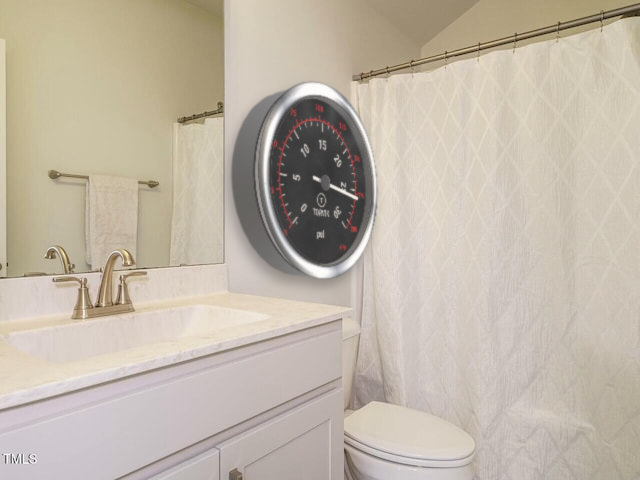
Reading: 26 psi
